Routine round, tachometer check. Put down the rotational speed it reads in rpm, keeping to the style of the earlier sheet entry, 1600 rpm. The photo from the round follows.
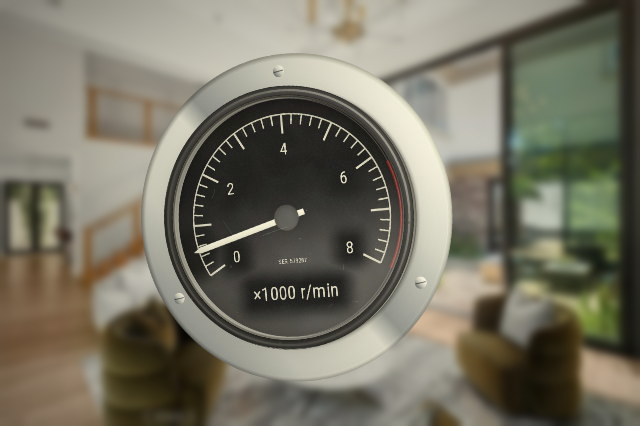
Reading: 500 rpm
